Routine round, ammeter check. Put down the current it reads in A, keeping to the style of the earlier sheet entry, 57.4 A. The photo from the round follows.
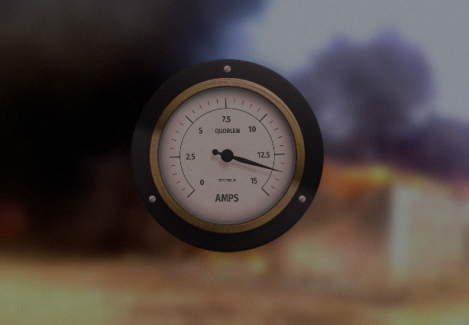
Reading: 13.5 A
